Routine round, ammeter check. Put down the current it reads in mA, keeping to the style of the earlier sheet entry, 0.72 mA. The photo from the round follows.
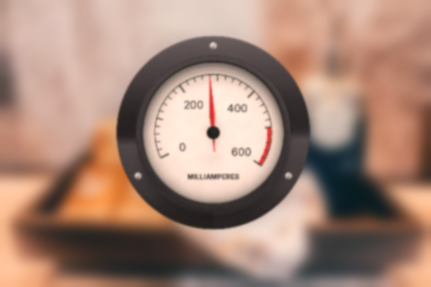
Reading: 280 mA
